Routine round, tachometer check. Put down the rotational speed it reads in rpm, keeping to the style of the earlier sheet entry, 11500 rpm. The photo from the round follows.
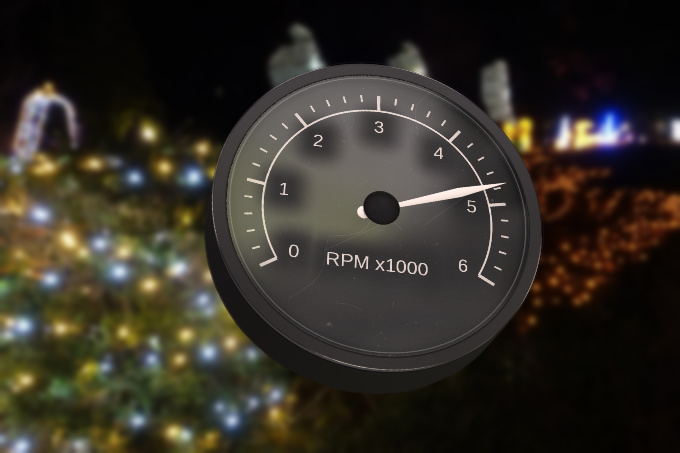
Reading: 4800 rpm
